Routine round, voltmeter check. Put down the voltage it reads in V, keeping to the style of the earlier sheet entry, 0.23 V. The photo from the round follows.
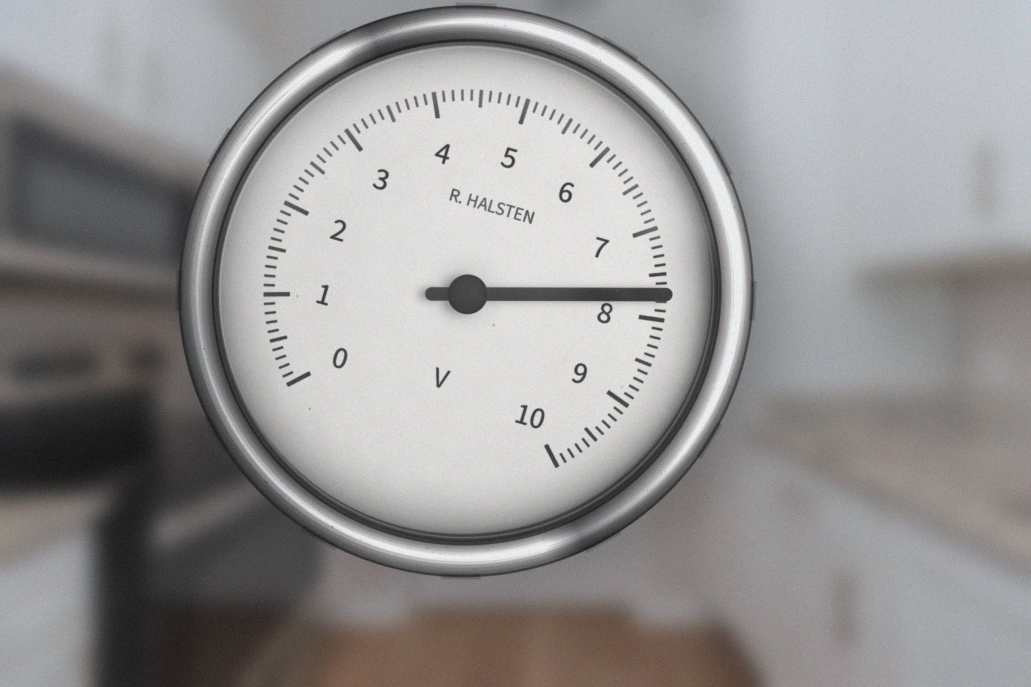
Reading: 7.7 V
